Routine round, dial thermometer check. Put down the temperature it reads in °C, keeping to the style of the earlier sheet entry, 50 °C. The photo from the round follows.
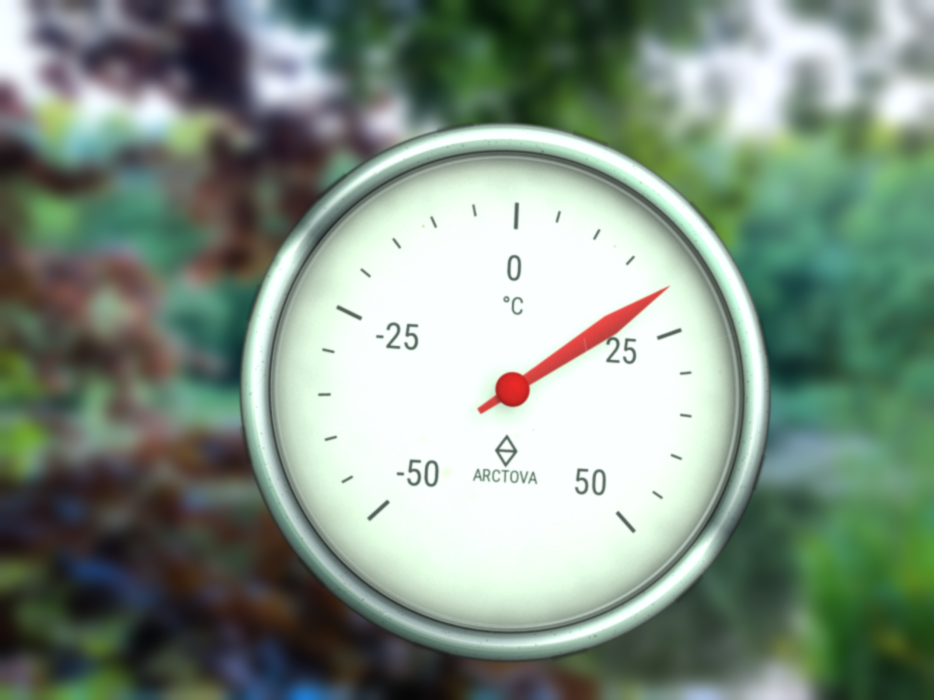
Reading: 20 °C
